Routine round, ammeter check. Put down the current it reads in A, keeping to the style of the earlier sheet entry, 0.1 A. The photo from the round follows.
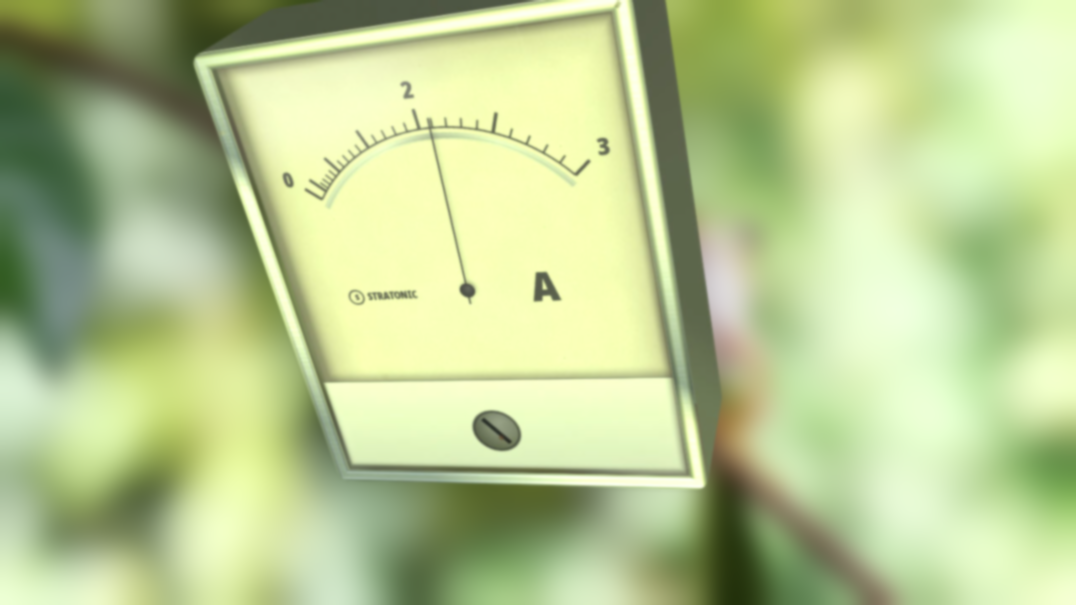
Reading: 2.1 A
